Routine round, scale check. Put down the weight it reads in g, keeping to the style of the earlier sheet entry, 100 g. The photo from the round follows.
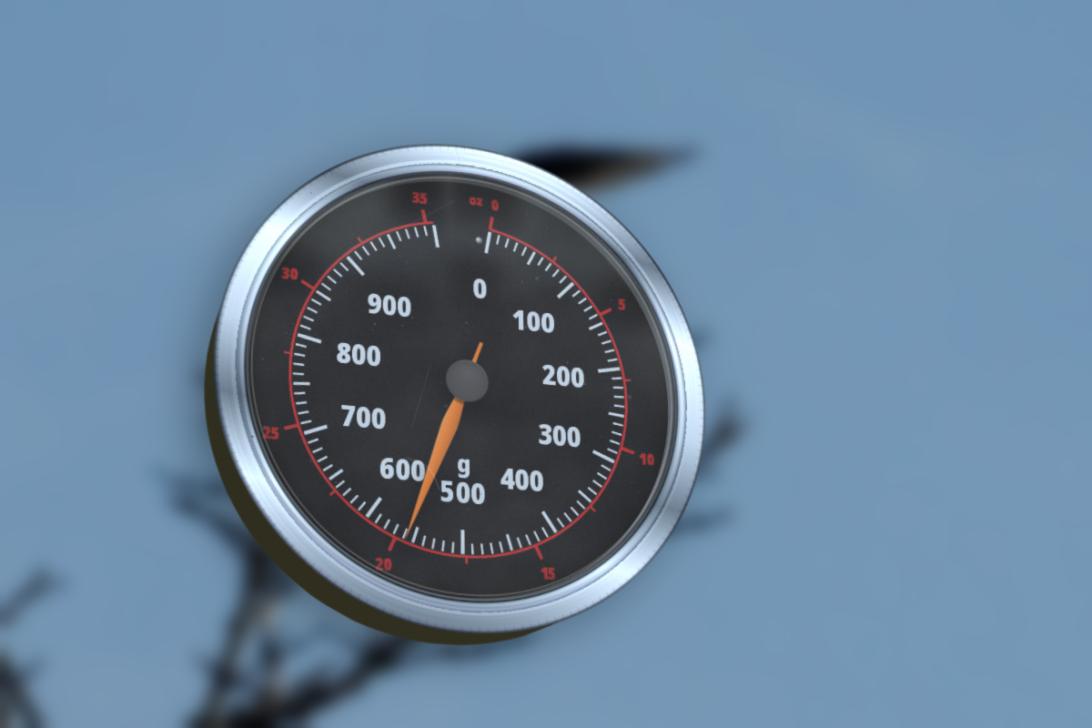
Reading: 560 g
